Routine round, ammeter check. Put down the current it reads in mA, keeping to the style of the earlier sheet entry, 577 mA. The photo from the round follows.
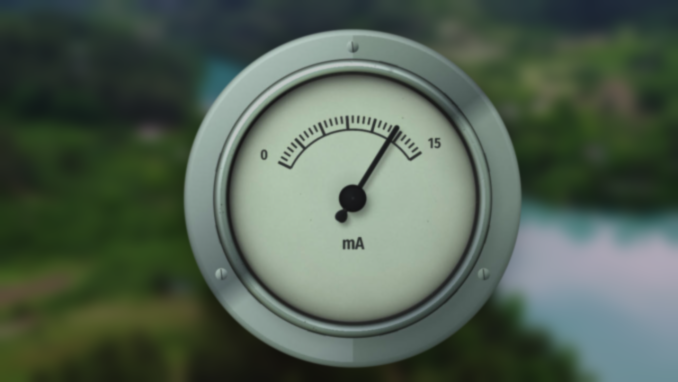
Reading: 12 mA
